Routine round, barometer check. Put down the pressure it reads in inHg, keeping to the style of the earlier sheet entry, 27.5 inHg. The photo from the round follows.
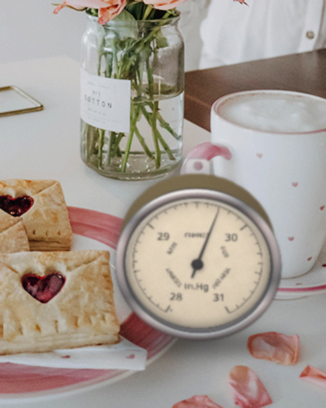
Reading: 29.7 inHg
